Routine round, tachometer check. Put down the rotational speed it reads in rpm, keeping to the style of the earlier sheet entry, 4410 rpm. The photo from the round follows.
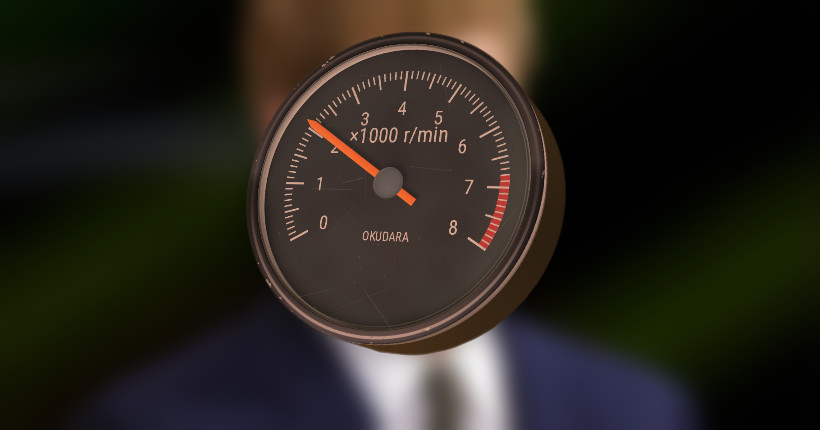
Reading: 2100 rpm
